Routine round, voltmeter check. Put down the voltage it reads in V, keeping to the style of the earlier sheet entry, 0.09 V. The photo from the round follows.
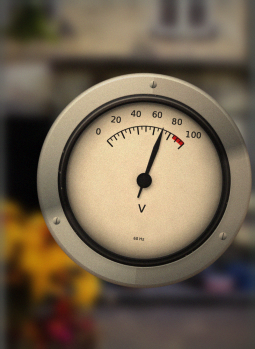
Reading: 70 V
